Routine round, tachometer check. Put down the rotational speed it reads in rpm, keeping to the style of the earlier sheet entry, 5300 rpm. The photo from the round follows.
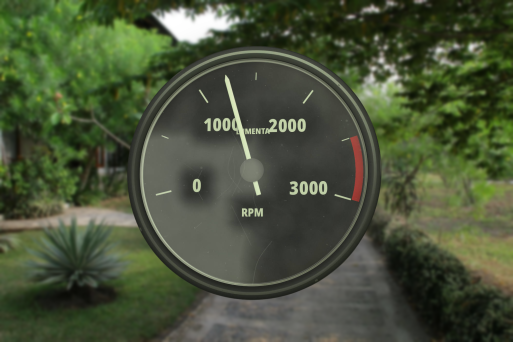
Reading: 1250 rpm
